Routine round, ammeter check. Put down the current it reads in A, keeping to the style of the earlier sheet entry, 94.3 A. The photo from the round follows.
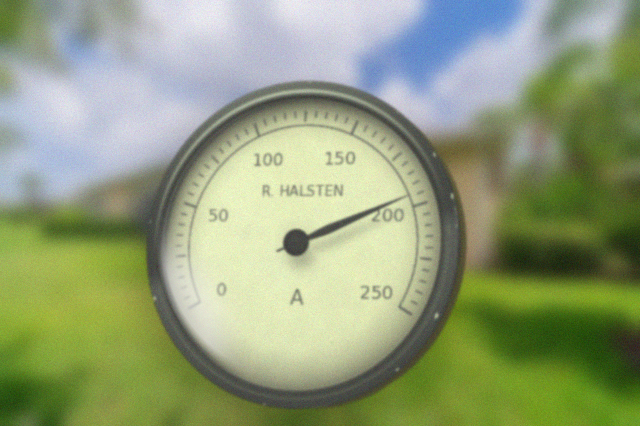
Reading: 195 A
